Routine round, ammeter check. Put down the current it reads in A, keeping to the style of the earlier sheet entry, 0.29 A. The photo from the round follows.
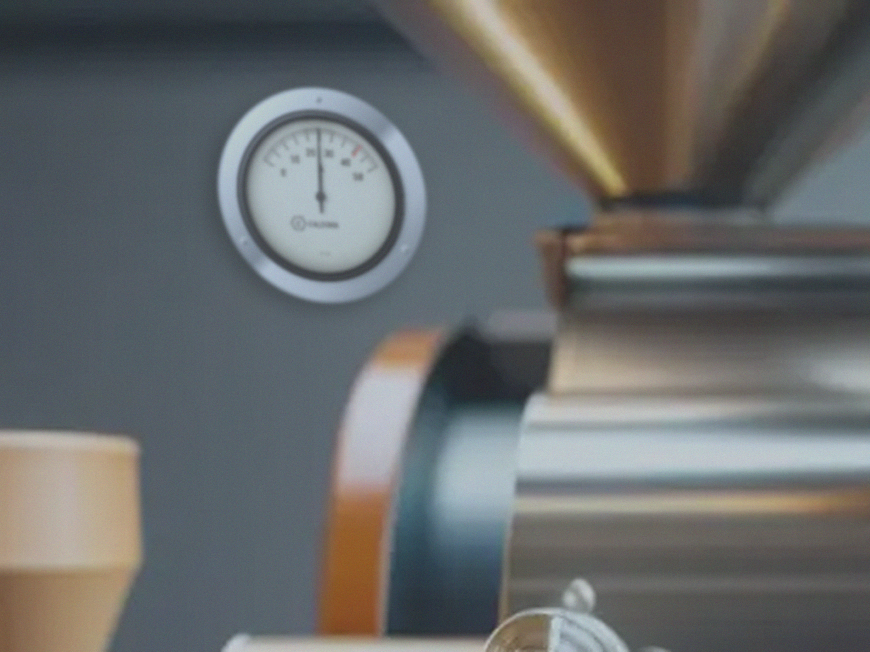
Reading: 25 A
